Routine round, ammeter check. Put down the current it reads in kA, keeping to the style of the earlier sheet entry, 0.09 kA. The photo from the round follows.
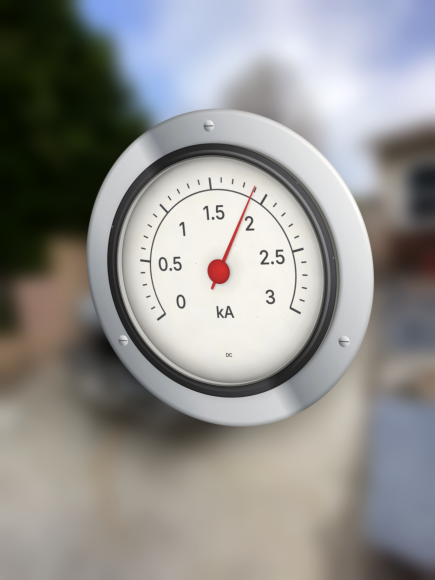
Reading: 1.9 kA
